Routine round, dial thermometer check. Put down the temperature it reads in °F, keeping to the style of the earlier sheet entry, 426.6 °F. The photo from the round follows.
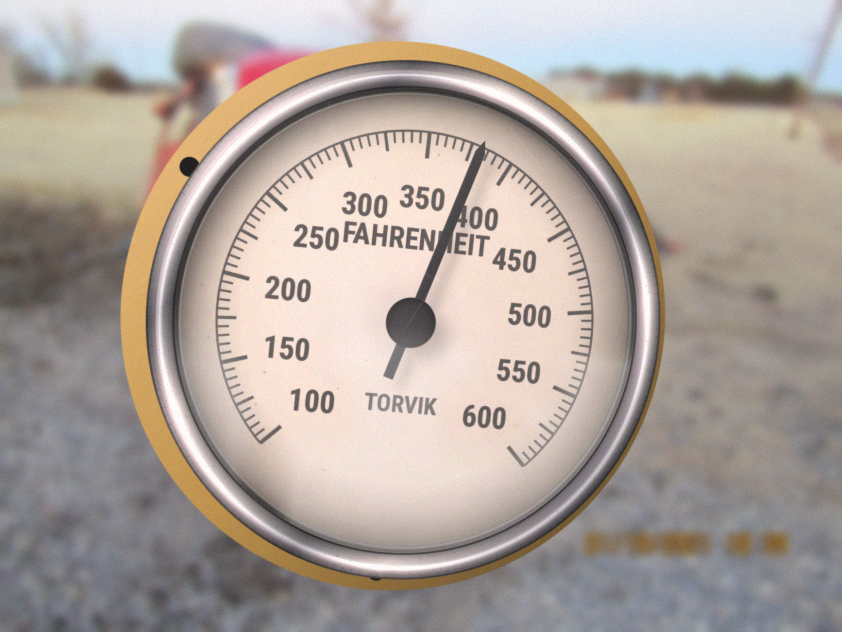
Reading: 380 °F
